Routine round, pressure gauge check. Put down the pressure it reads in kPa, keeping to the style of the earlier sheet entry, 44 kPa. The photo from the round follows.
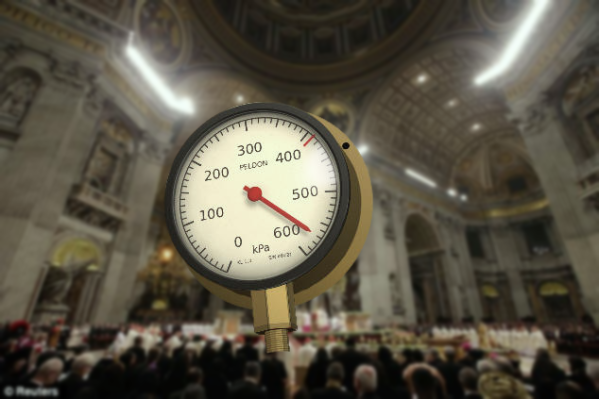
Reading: 570 kPa
